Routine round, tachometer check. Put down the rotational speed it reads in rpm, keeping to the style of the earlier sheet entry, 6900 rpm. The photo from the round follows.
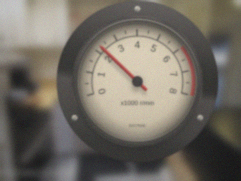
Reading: 2250 rpm
